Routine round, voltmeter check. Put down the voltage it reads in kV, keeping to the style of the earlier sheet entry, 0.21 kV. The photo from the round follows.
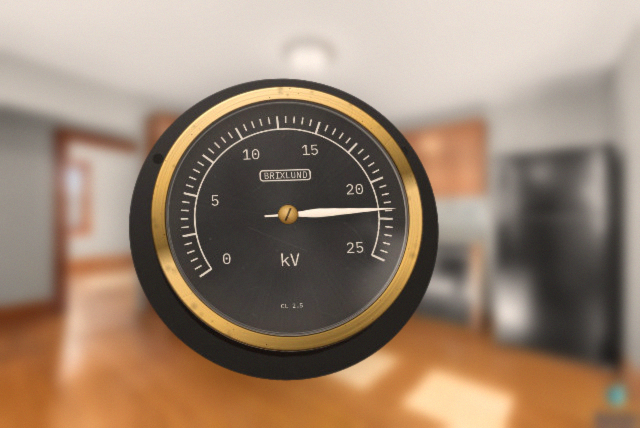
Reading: 22 kV
